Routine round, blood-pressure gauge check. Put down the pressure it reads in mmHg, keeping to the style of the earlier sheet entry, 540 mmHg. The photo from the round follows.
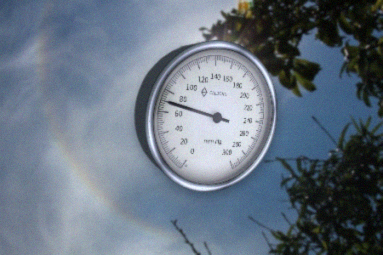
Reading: 70 mmHg
